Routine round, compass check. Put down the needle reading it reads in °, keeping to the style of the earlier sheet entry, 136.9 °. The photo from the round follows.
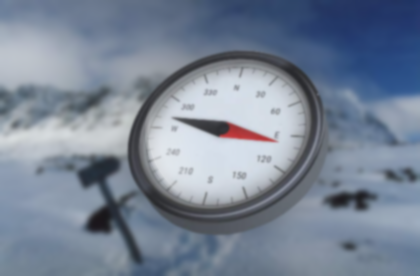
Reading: 100 °
